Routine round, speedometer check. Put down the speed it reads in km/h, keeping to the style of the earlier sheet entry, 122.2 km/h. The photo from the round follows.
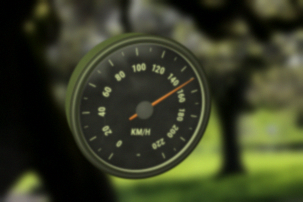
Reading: 150 km/h
